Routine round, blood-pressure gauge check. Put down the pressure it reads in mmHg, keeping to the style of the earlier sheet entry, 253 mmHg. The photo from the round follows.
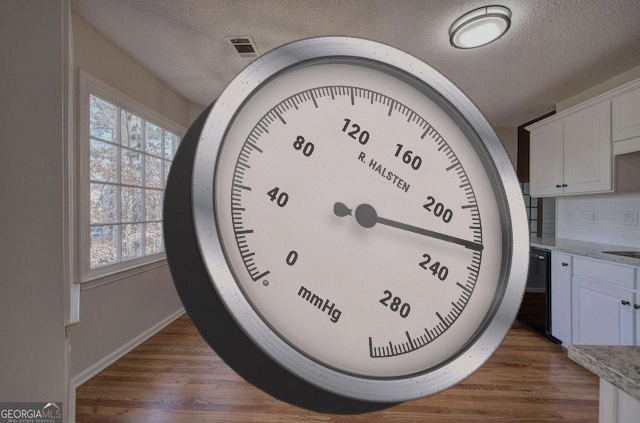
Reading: 220 mmHg
